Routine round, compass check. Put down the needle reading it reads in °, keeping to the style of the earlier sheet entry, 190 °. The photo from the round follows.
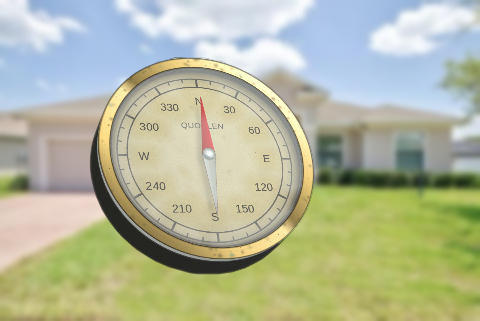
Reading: 0 °
